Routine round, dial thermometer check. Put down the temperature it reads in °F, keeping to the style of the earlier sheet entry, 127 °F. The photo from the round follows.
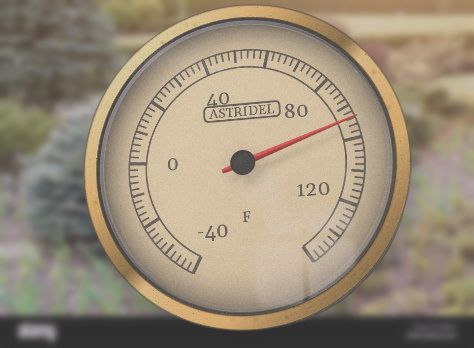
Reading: 94 °F
